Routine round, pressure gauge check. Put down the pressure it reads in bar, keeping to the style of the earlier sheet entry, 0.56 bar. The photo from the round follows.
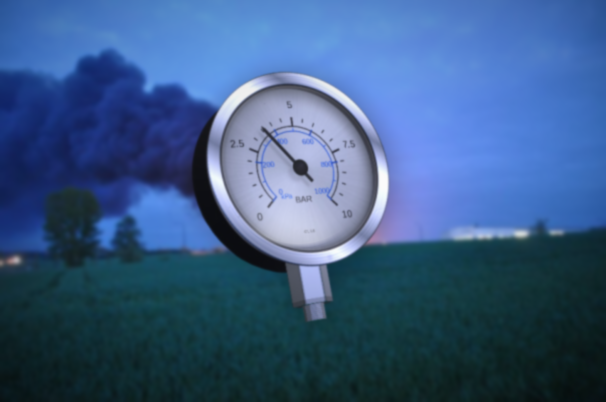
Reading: 3.5 bar
